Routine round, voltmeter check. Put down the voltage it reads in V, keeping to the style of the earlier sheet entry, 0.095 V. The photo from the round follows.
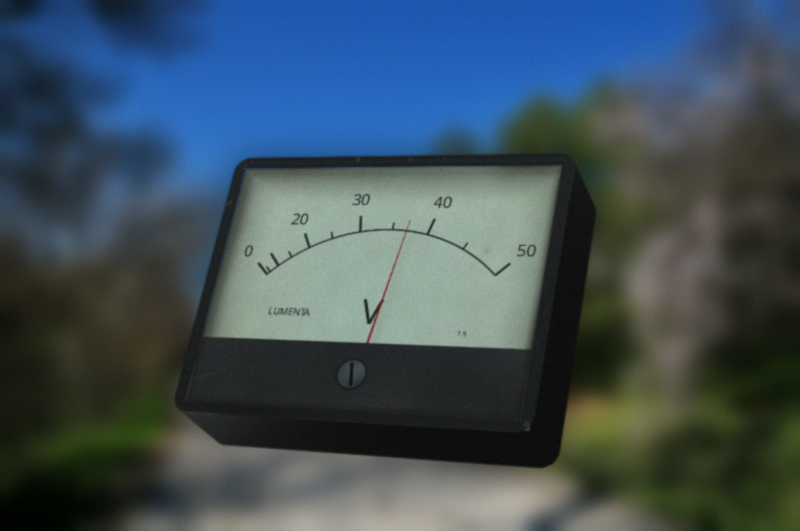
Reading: 37.5 V
